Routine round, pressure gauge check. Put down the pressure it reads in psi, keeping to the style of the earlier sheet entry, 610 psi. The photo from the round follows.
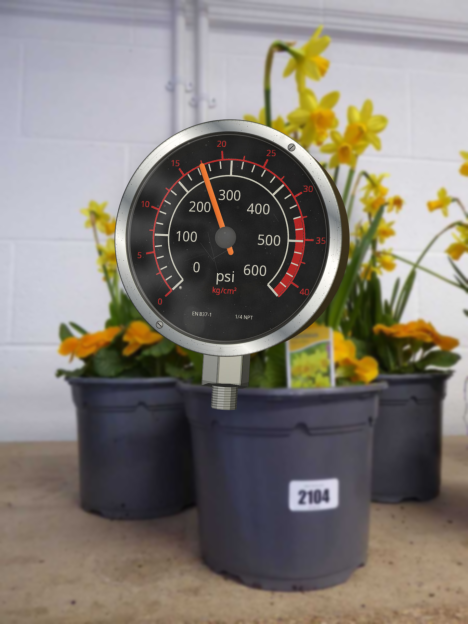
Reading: 250 psi
